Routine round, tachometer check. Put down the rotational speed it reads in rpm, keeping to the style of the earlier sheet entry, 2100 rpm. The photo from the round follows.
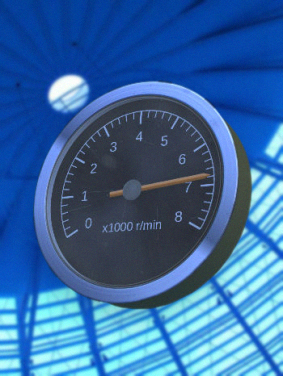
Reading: 6800 rpm
